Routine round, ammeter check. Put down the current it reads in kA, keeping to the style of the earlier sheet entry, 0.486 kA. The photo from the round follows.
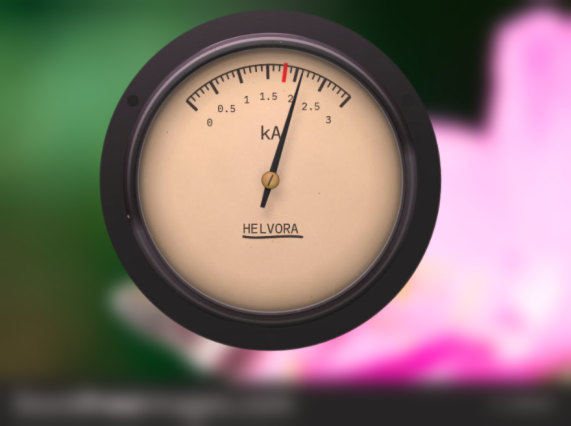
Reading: 2.1 kA
